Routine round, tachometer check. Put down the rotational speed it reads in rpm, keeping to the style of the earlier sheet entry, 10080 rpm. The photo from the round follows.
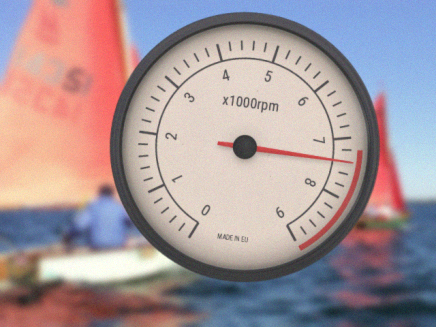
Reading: 7400 rpm
